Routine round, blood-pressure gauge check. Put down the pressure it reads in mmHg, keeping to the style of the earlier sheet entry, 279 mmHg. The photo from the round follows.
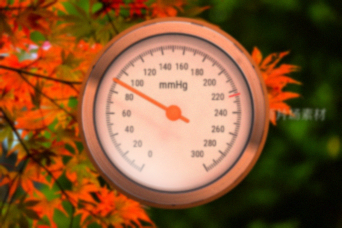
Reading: 90 mmHg
